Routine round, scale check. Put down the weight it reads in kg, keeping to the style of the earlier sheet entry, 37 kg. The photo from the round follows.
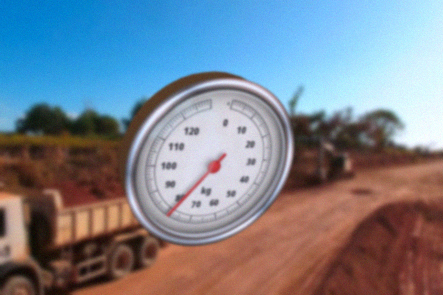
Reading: 80 kg
